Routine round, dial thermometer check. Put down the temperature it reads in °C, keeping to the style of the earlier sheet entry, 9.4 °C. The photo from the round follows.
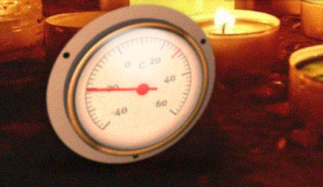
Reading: -20 °C
